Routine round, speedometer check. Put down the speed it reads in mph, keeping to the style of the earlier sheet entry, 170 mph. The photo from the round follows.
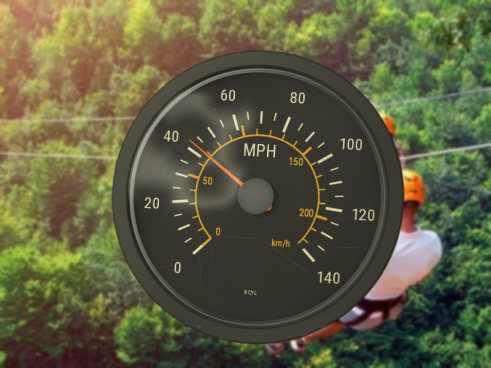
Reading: 42.5 mph
